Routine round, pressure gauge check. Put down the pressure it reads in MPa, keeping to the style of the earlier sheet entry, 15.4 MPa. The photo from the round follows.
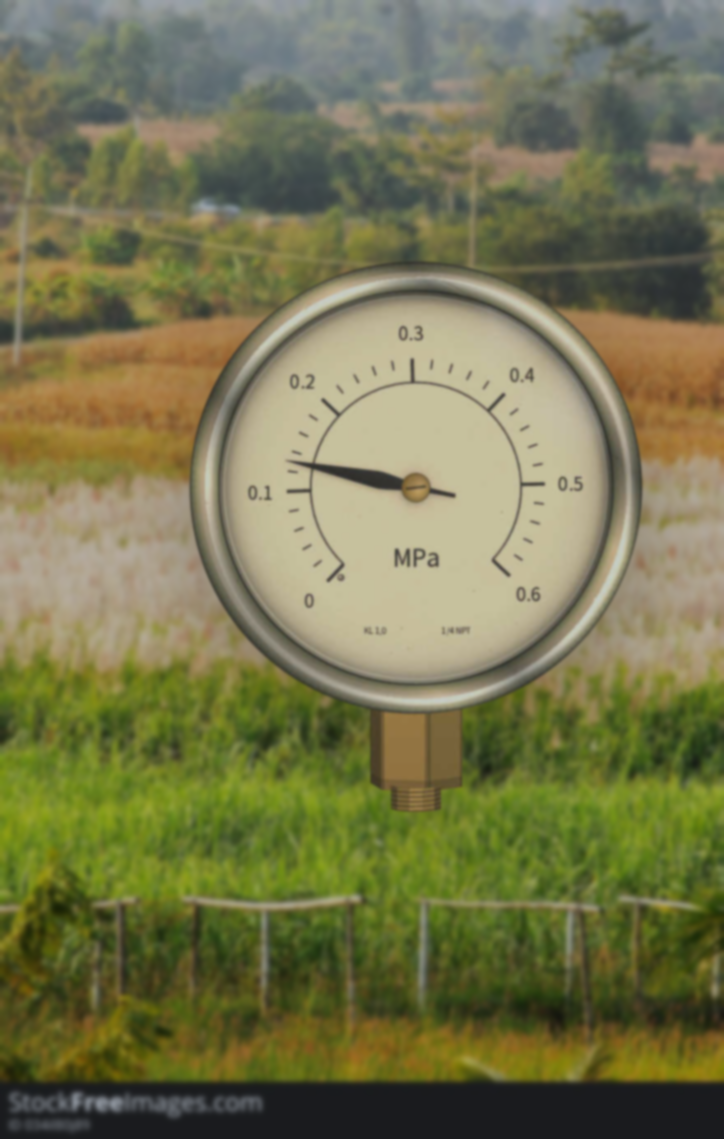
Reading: 0.13 MPa
